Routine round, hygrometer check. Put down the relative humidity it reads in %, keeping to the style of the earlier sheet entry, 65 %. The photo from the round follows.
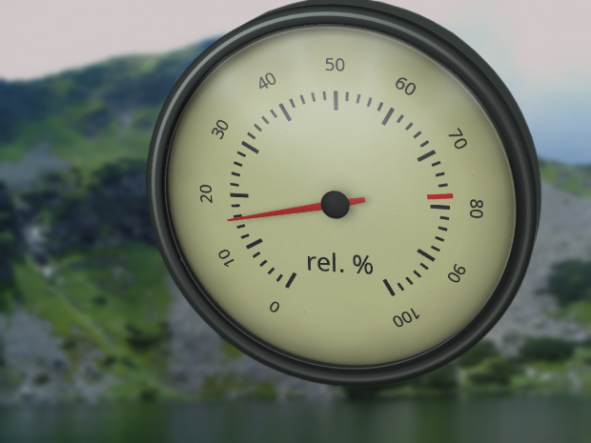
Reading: 16 %
